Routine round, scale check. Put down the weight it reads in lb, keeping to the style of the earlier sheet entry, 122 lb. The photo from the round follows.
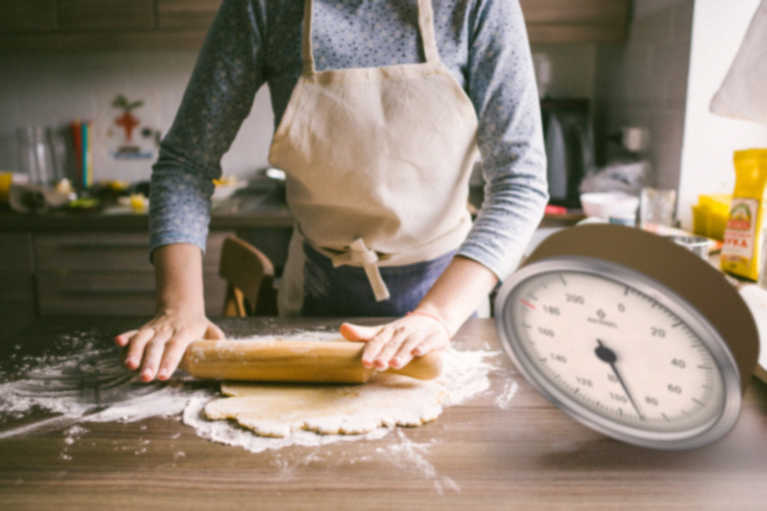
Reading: 90 lb
